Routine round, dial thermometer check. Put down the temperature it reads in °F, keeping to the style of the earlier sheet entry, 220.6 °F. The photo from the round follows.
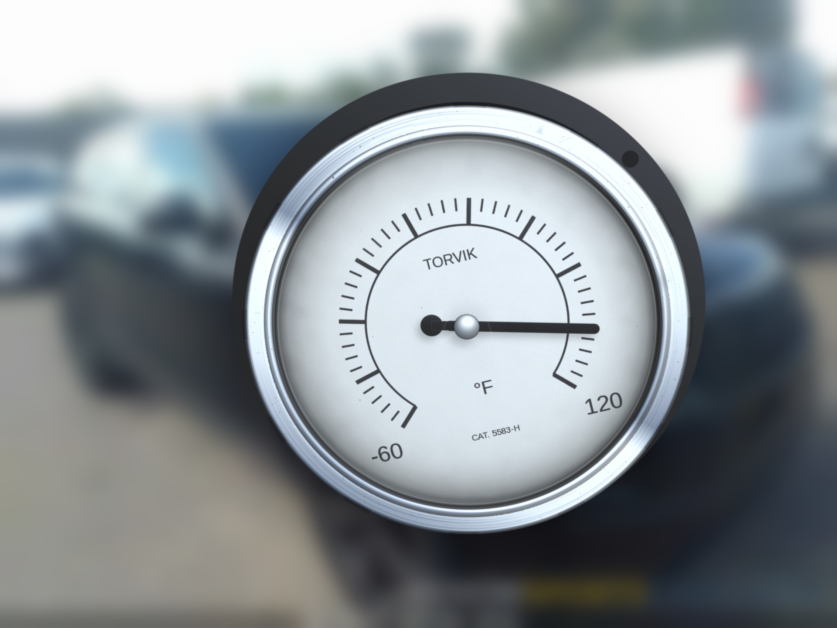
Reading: 100 °F
